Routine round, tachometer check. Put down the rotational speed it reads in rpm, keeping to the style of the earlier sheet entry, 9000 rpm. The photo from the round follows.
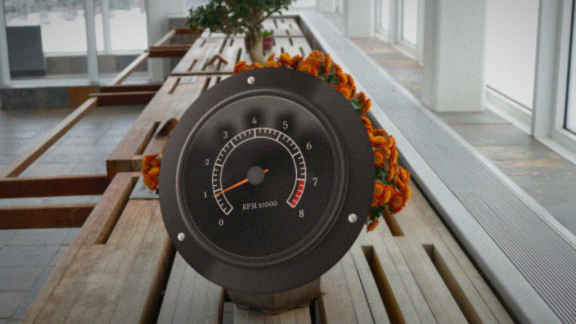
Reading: 800 rpm
